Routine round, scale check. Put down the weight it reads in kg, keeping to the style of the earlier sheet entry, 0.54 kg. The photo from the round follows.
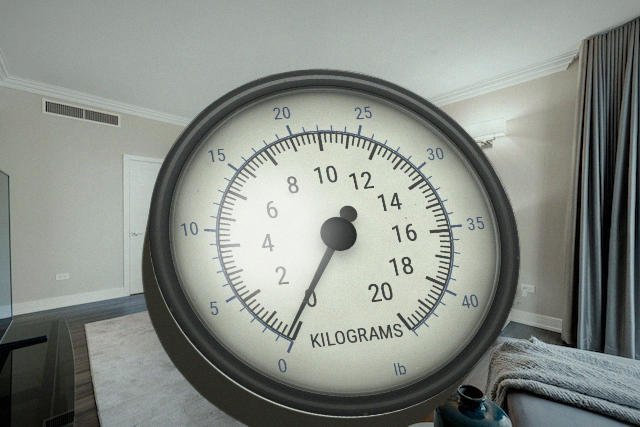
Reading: 0.2 kg
